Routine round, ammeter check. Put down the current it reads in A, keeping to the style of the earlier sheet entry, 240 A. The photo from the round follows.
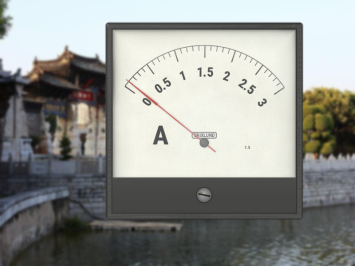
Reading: 0.1 A
